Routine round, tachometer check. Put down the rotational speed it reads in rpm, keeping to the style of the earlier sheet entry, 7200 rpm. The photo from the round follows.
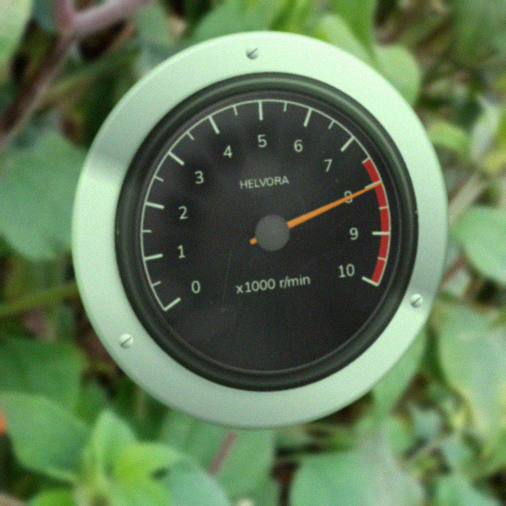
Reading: 8000 rpm
